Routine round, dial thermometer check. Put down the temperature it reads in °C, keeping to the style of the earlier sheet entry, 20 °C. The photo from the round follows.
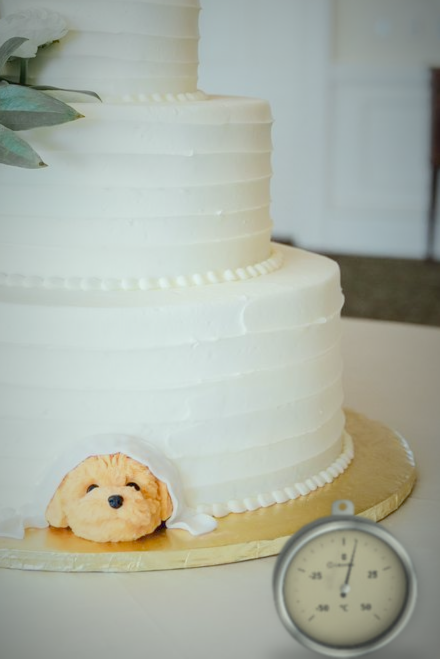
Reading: 5 °C
